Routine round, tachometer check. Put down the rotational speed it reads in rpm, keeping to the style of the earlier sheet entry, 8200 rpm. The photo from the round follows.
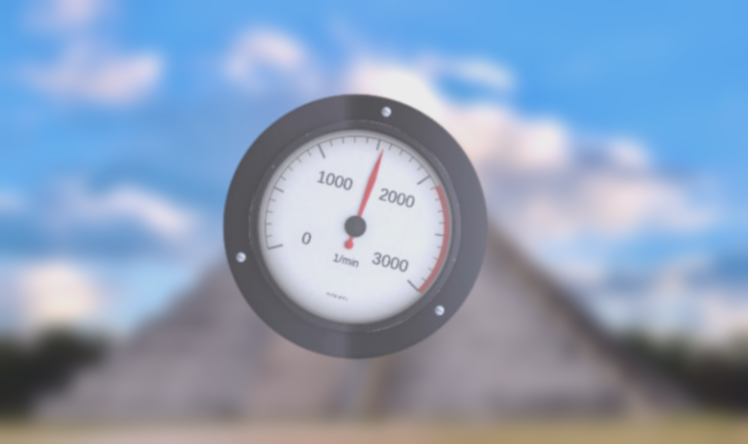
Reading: 1550 rpm
